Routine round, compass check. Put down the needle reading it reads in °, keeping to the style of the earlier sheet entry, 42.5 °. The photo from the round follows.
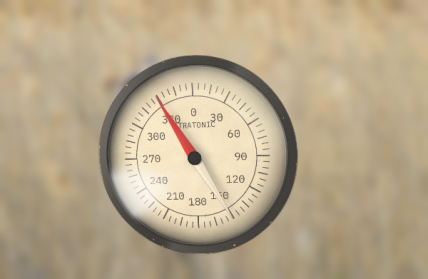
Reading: 330 °
